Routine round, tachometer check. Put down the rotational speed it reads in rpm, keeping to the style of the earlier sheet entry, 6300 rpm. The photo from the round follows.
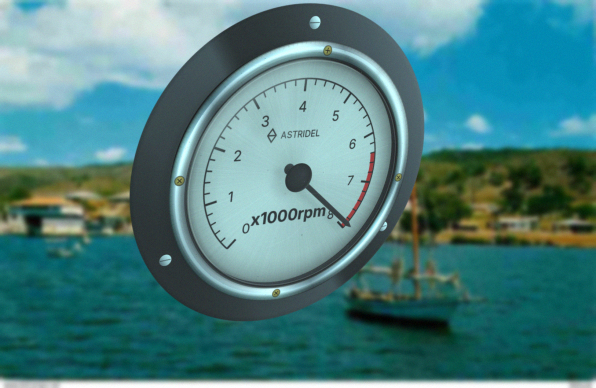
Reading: 7900 rpm
